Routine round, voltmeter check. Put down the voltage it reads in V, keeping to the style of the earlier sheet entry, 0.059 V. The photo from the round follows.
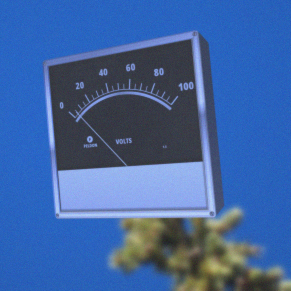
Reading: 5 V
